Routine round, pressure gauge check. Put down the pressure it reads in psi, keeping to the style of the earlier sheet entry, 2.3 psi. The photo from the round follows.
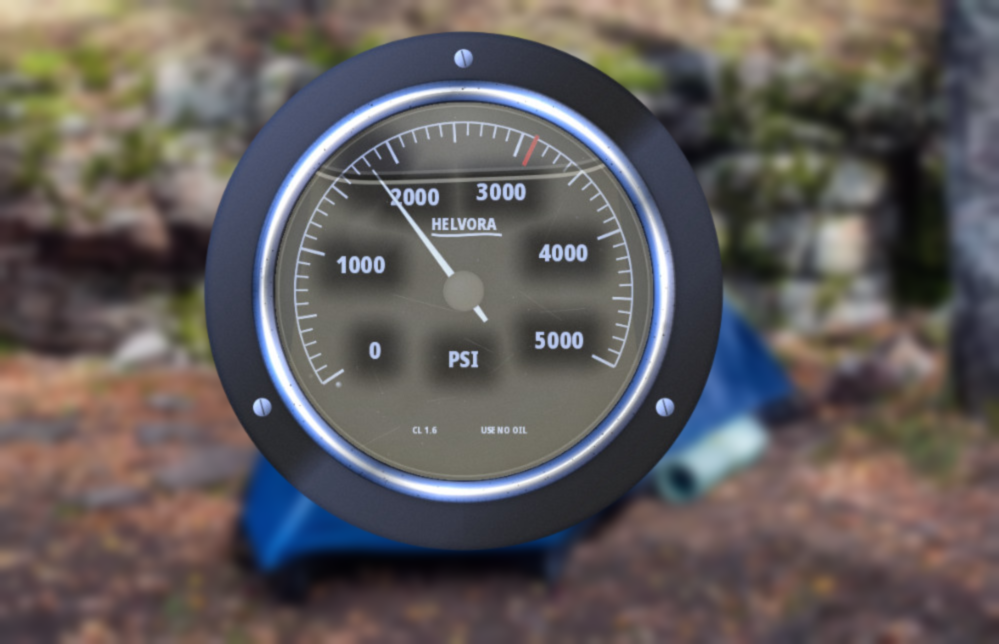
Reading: 1800 psi
